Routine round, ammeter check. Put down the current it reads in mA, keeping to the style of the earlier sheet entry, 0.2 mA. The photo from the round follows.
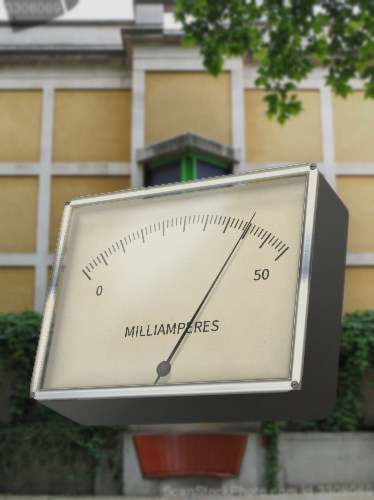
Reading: 40 mA
